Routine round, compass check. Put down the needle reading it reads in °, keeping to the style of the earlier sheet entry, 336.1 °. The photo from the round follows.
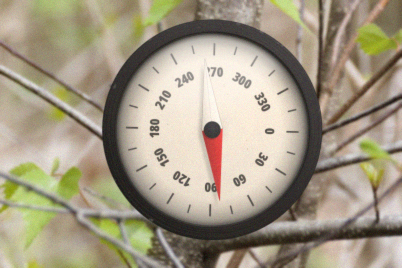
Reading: 82.5 °
